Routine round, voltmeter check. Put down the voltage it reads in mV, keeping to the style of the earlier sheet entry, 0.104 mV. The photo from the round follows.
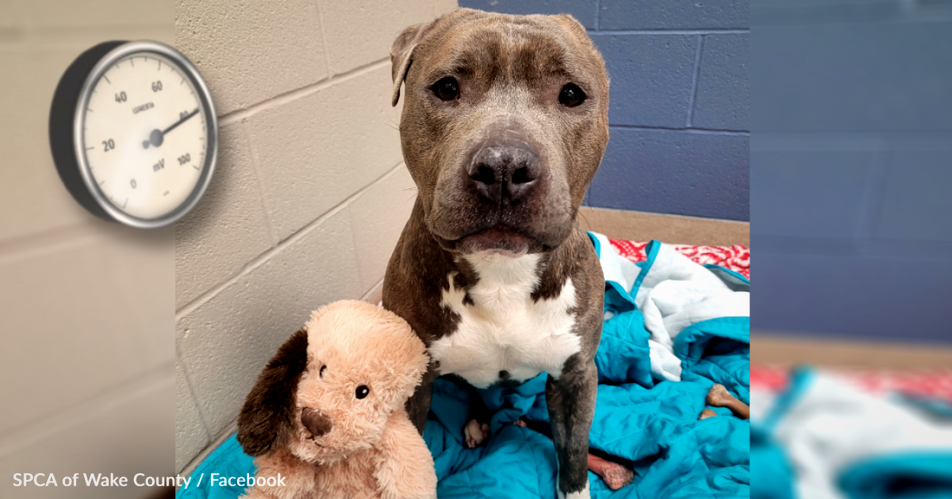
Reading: 80 mV
